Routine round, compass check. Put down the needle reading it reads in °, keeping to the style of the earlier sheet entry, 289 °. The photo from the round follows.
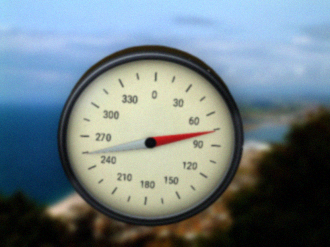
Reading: 75 °
